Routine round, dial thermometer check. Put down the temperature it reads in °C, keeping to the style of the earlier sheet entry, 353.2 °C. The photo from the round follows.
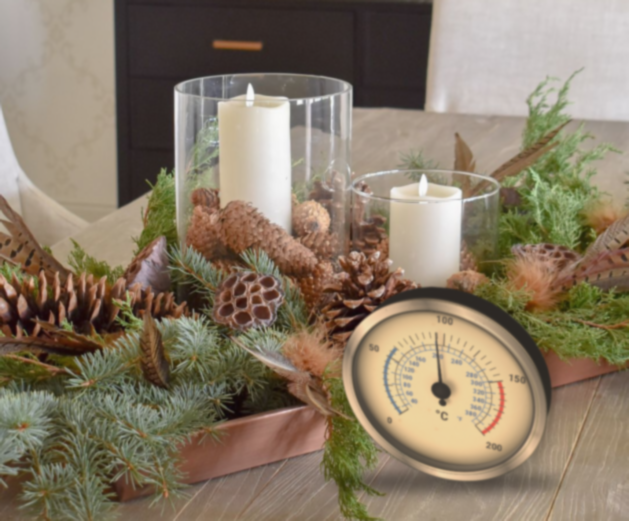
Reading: 95 °C
